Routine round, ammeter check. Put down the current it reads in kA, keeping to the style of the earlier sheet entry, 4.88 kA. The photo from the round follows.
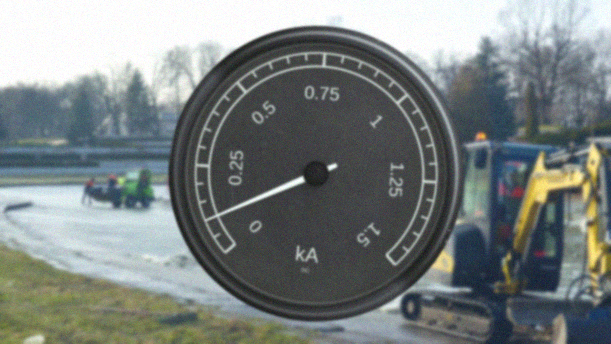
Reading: 0.1 kA
